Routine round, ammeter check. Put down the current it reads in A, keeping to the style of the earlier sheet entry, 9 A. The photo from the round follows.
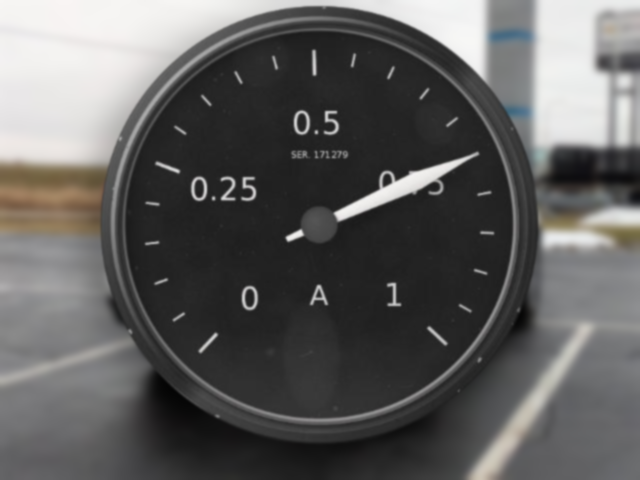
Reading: 0.75 A
